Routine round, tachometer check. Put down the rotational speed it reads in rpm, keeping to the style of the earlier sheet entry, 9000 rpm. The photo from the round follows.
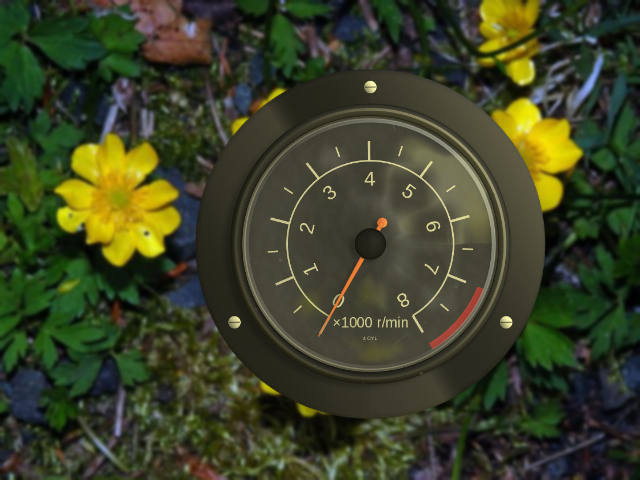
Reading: 0 rpm
